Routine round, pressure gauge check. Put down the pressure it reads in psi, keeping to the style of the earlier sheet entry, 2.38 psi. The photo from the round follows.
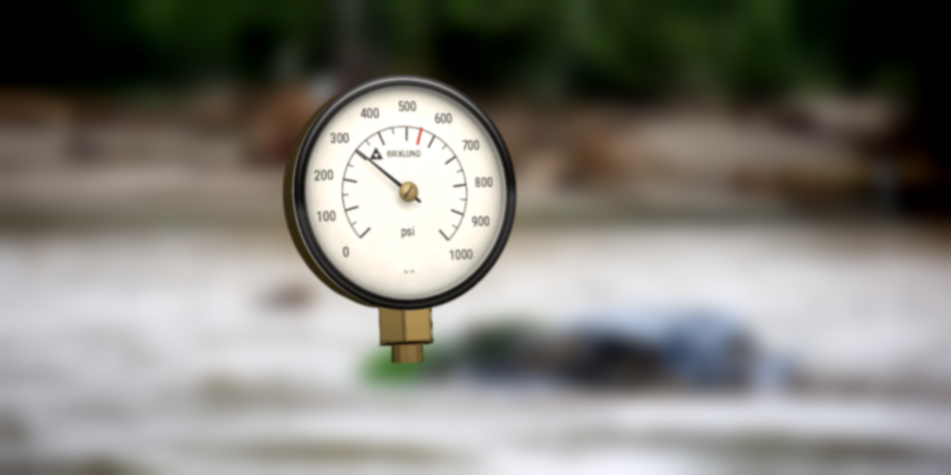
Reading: 300 psi
